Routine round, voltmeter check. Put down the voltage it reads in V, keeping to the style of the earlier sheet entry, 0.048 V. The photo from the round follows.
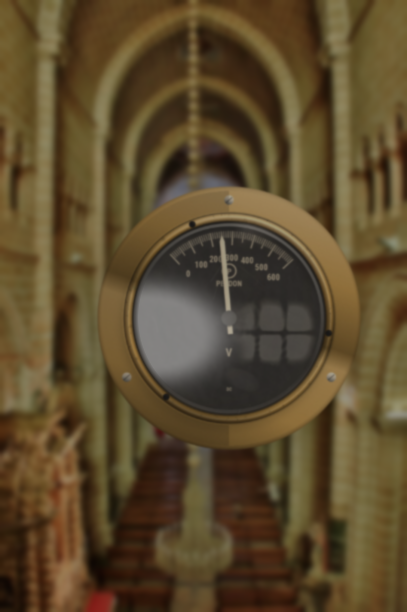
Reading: 250 V
